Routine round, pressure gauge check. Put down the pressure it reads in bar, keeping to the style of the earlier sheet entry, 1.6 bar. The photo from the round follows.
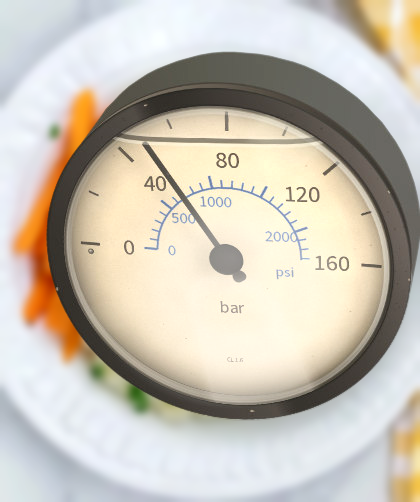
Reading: 50 bar
